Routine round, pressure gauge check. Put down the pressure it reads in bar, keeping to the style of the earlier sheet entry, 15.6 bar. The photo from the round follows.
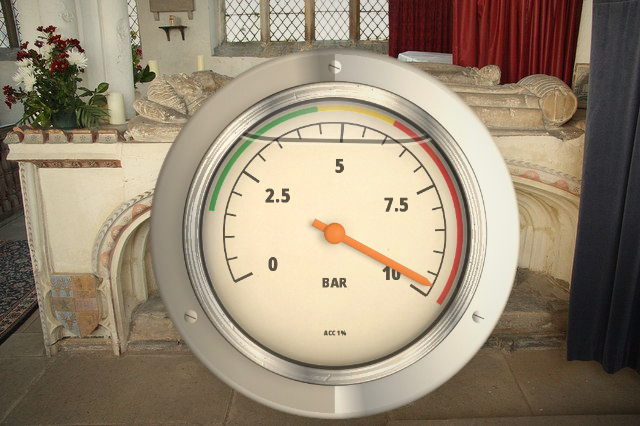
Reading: 9.75 bar
